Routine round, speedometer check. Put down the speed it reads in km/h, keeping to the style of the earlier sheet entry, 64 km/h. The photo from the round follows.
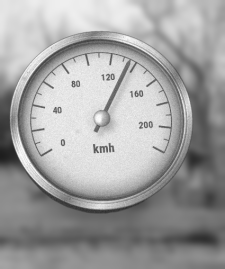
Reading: 135 km/h
